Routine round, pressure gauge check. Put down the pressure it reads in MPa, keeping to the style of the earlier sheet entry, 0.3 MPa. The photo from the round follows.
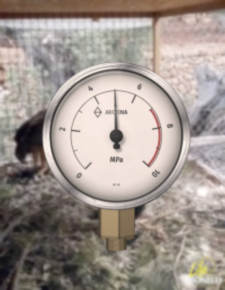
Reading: 5 MPa
